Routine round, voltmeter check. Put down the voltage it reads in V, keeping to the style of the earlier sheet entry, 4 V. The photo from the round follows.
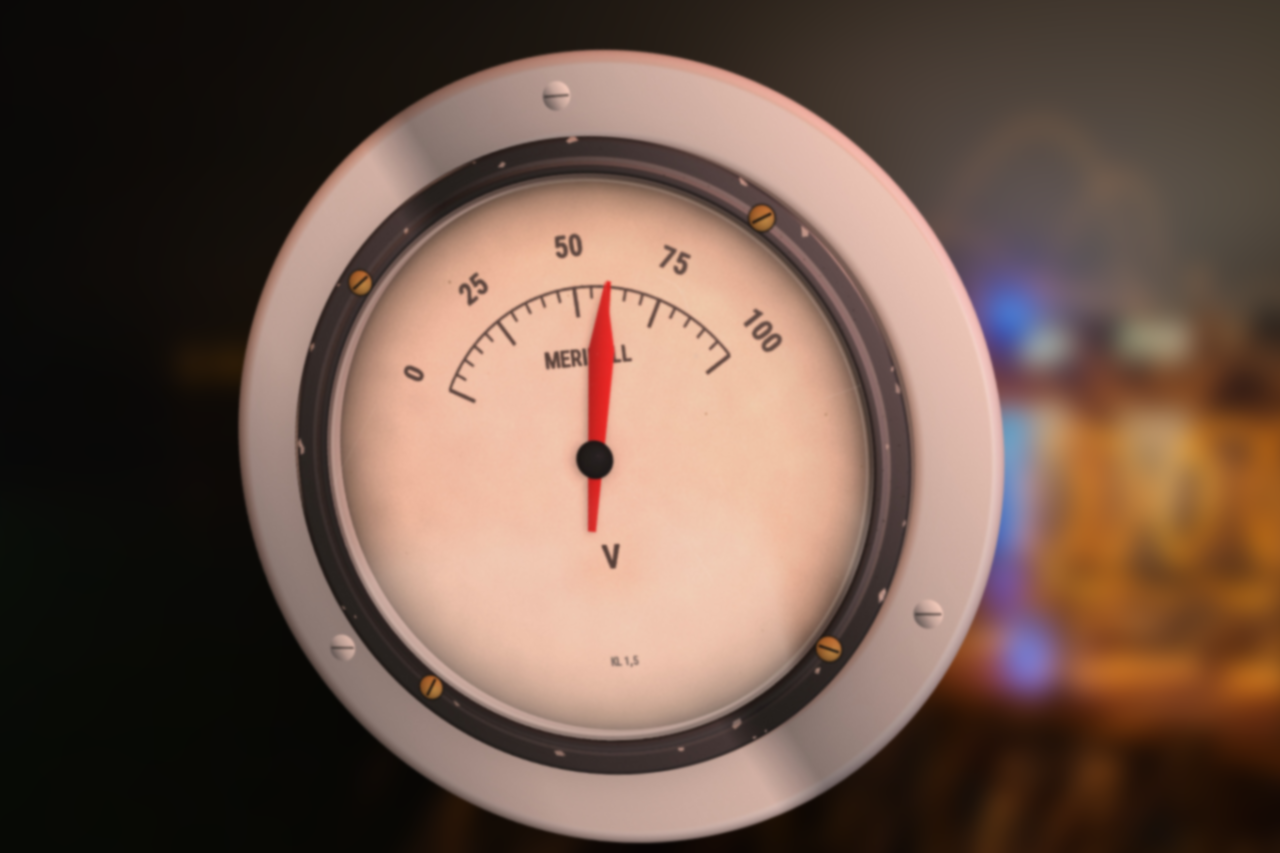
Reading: 60 V
